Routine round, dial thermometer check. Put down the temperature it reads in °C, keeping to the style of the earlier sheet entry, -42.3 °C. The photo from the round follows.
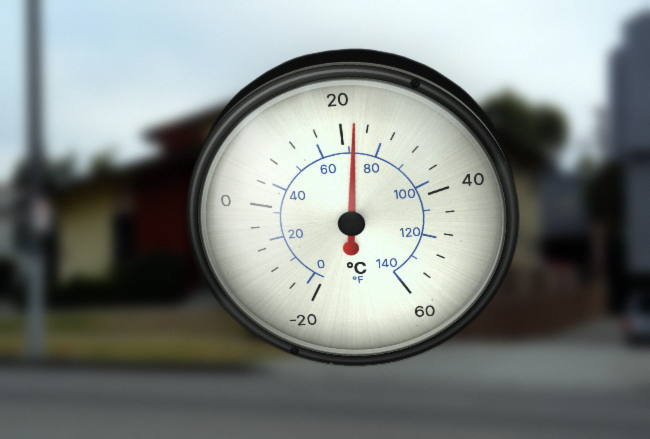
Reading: 22 °C
